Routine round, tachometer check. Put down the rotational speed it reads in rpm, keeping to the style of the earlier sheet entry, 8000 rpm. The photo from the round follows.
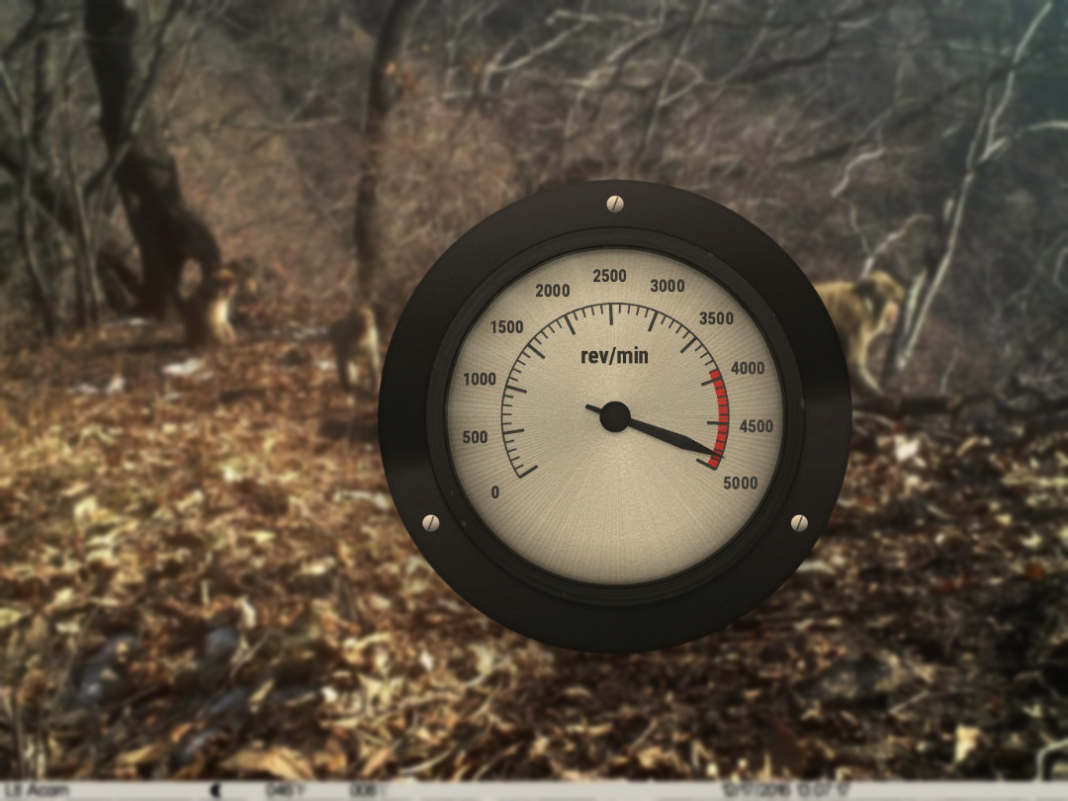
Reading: 4850 rpm
